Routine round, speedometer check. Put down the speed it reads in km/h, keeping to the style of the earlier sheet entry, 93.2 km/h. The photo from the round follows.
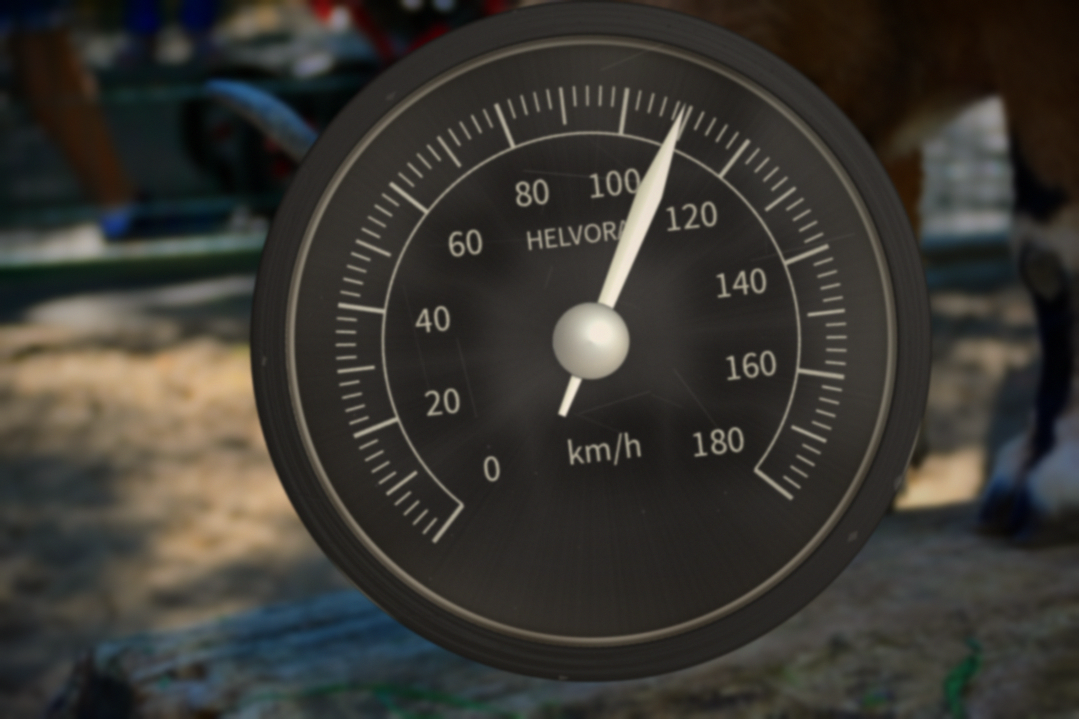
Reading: 109 km/h
